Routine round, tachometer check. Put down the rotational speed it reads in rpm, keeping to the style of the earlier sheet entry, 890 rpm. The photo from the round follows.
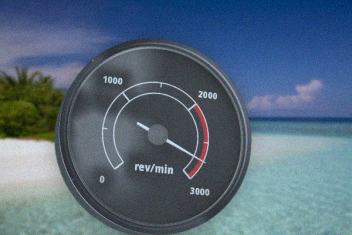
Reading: 2750 rpm
